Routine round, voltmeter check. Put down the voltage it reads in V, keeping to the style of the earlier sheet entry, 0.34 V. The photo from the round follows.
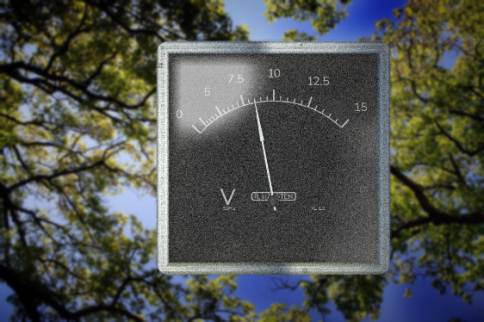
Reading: 8.5 V
